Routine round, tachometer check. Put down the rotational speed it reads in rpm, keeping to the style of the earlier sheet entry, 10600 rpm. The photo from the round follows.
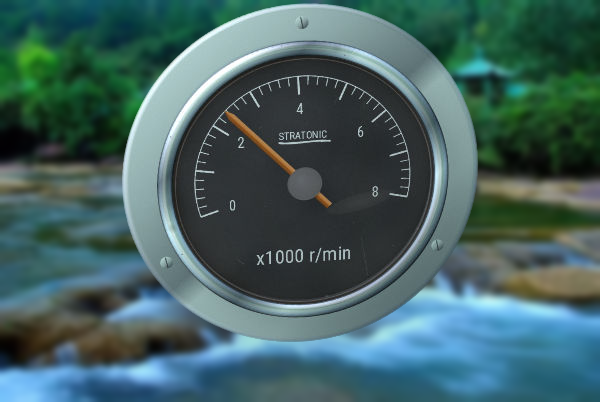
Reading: 2400 rpm
